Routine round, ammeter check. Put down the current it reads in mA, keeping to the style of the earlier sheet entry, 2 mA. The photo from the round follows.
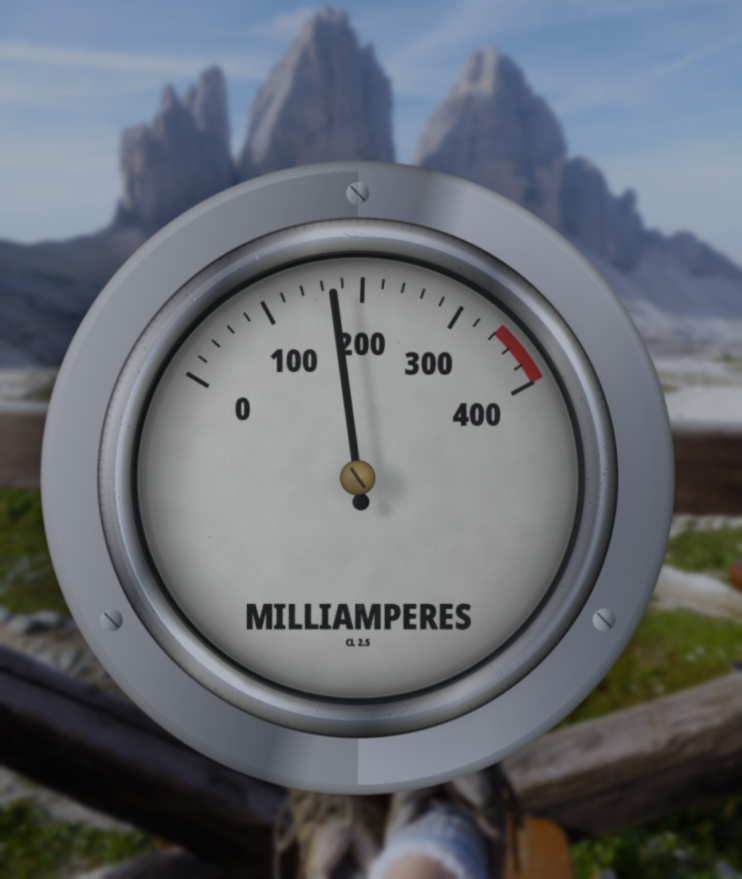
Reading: 170 mA
